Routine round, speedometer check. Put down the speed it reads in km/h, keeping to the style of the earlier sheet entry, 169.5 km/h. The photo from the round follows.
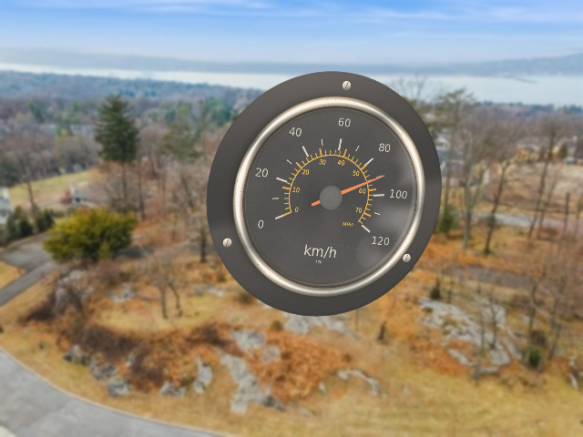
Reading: 90 km/h
